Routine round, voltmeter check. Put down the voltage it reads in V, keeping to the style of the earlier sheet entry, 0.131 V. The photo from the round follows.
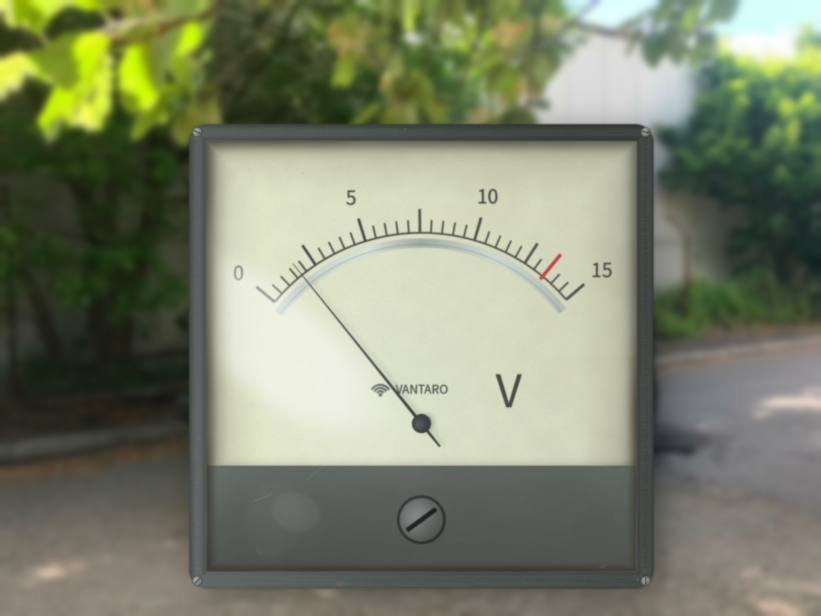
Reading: 1.75 V
